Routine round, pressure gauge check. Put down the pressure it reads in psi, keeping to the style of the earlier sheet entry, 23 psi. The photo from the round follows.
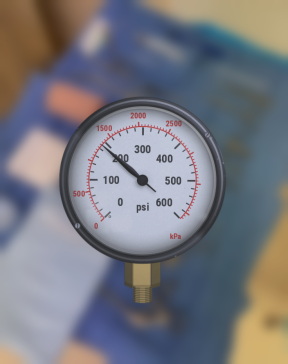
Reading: 190 psi
